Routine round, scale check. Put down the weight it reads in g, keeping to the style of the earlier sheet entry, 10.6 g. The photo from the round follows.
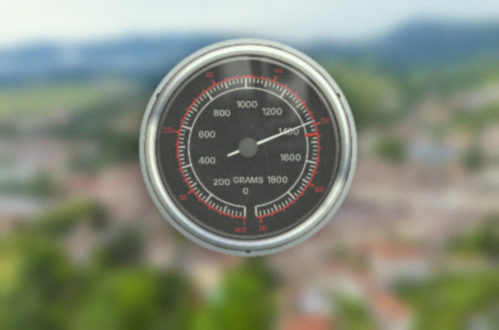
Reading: 1400 g
